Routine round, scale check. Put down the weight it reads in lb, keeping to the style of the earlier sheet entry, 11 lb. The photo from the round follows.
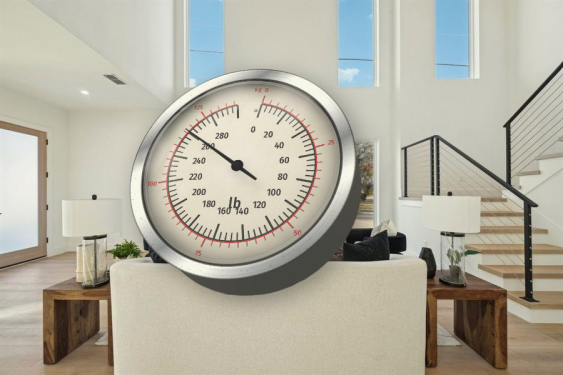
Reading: 260 lb
